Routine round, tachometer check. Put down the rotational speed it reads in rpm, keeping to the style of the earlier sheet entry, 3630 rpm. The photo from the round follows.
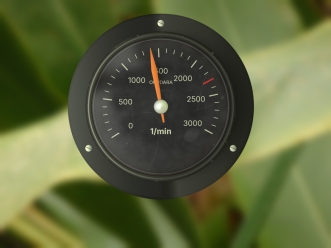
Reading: 1400 rpm
